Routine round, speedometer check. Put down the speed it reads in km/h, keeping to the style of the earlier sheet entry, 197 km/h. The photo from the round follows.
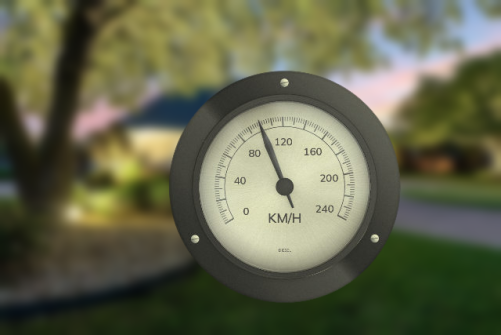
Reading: 100 km/h
